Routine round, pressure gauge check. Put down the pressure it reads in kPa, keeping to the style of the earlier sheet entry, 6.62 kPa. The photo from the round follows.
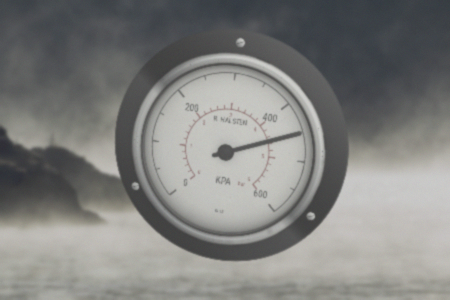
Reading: 450 kPa
